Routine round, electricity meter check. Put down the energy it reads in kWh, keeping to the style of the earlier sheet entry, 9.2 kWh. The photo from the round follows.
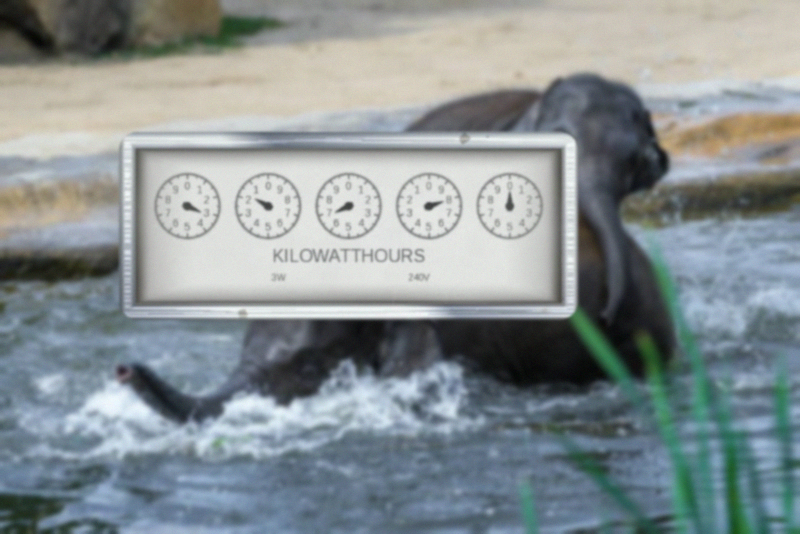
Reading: 31680 kWh
